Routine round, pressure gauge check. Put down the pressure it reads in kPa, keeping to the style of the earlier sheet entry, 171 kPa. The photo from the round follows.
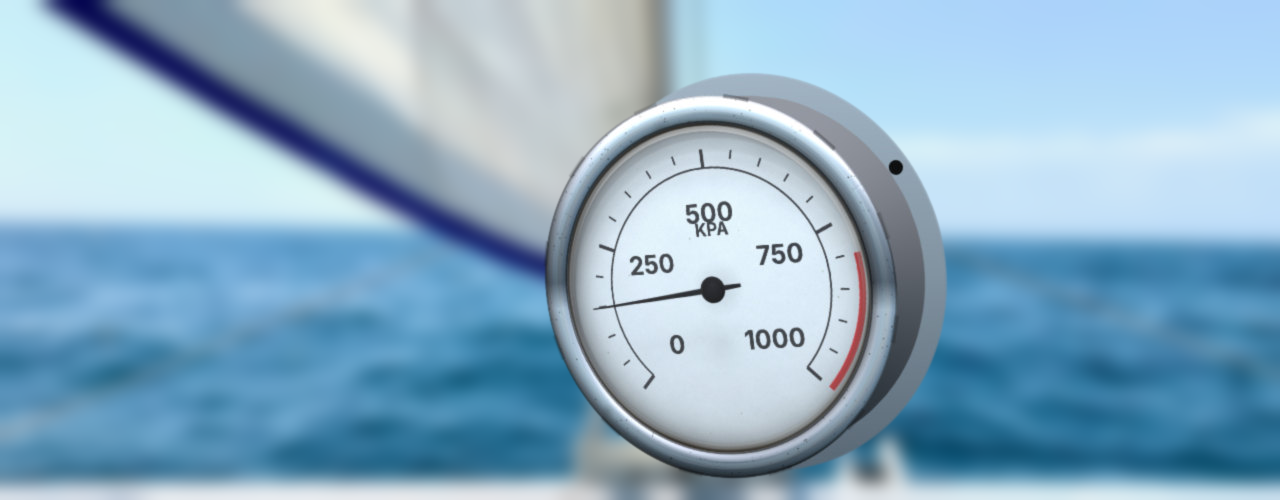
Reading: 150 kPa
